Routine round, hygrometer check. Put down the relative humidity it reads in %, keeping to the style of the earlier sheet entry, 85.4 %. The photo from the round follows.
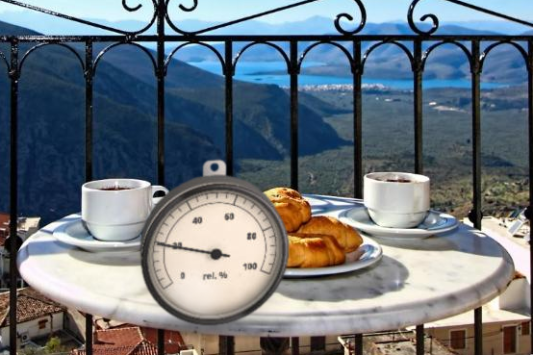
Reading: 20 %
